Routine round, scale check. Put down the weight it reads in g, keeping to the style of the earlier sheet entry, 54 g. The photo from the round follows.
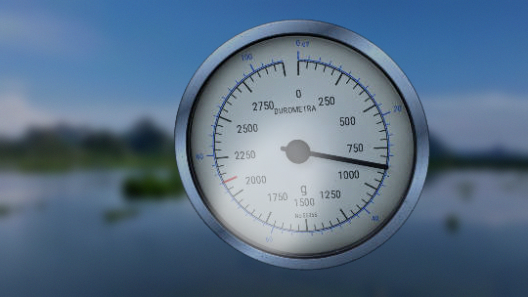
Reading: 850 g
